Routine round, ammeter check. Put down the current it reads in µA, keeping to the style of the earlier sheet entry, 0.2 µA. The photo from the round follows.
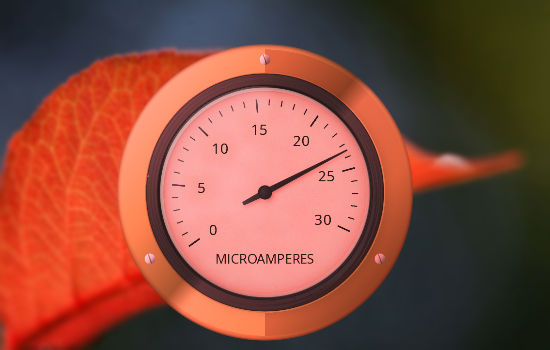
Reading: 23.5 µA
